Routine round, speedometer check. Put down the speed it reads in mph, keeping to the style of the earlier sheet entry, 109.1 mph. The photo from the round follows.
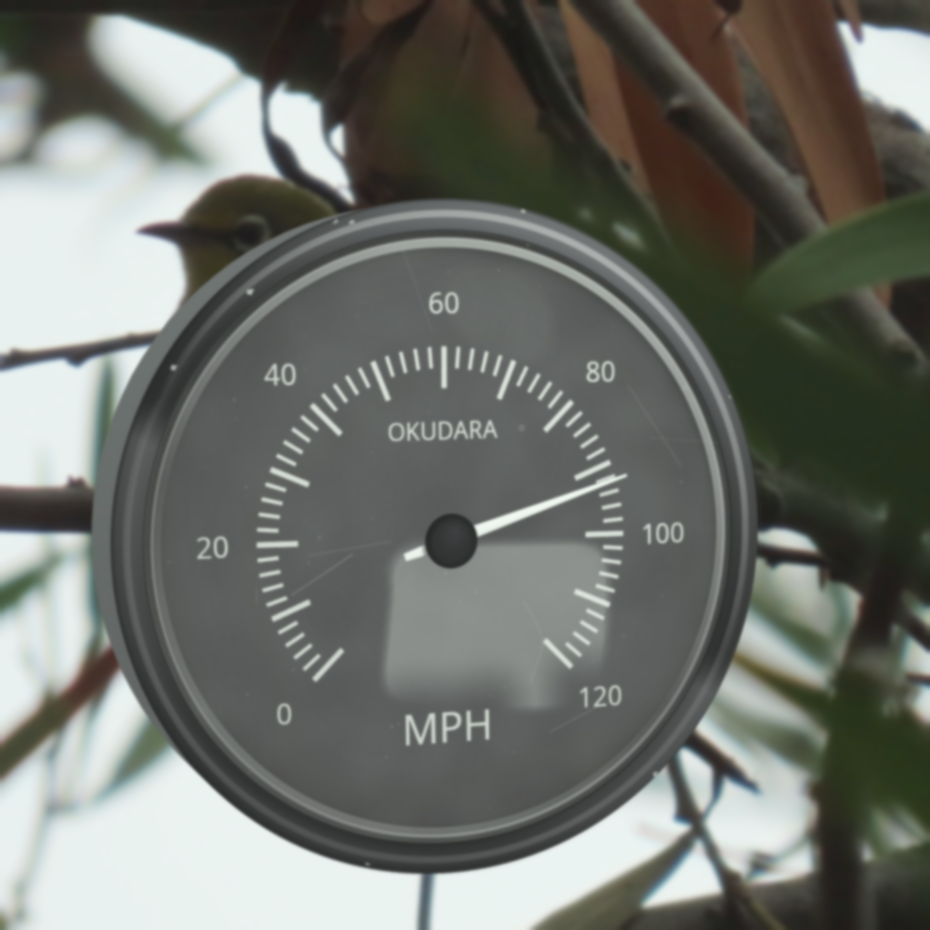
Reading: 92 mph
